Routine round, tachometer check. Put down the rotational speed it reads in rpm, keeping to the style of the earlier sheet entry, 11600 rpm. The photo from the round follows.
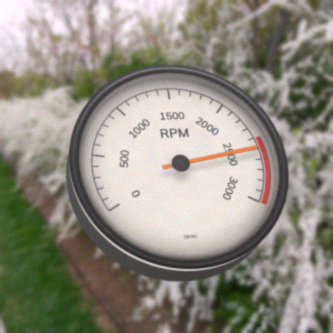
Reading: 2500 rpm
